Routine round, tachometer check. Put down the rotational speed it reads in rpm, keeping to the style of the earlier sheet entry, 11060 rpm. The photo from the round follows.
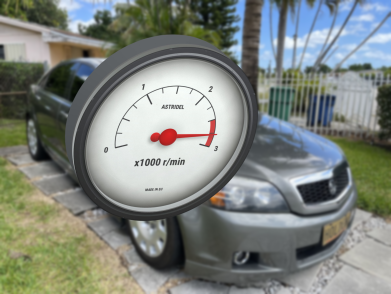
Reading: 2750 rpm
